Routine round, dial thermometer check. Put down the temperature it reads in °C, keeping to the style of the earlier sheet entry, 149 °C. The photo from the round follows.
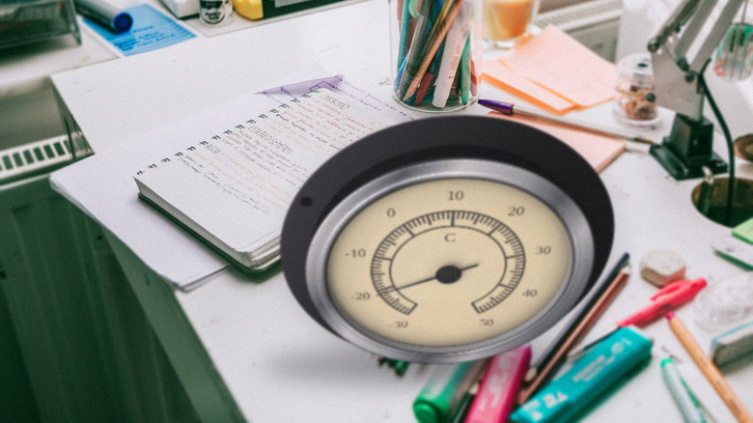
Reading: -20 °C
